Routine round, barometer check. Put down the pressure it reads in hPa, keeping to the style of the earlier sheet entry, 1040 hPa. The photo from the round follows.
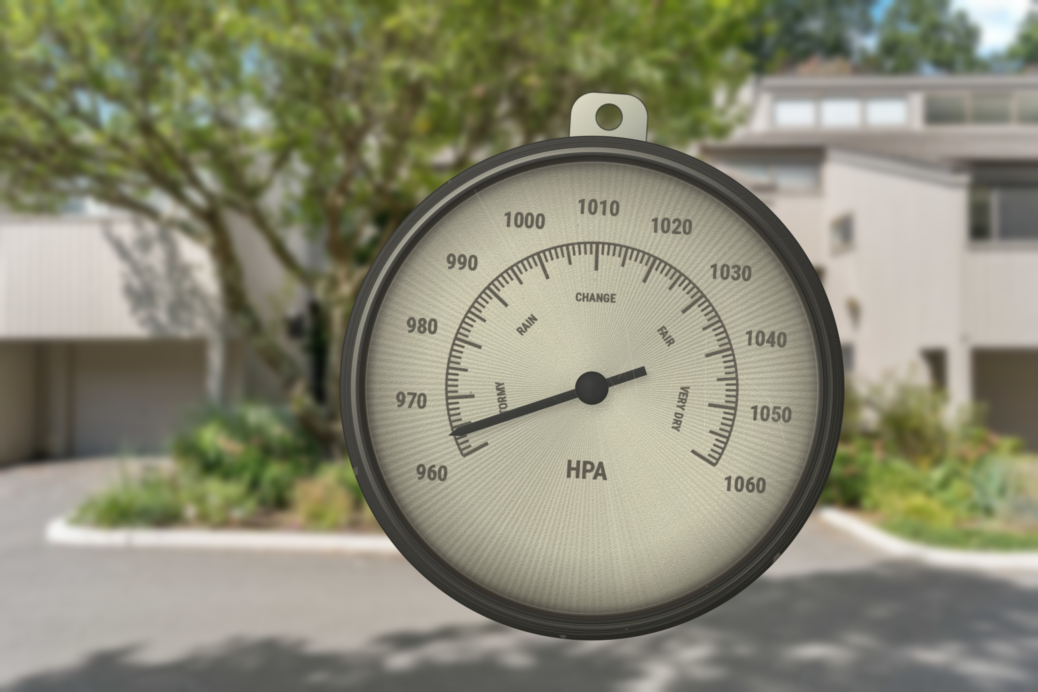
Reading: 964 hPa
